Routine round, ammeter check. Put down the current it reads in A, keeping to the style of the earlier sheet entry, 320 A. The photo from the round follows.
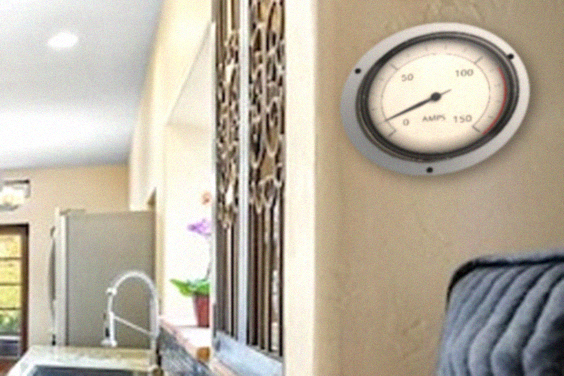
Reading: 10 A
